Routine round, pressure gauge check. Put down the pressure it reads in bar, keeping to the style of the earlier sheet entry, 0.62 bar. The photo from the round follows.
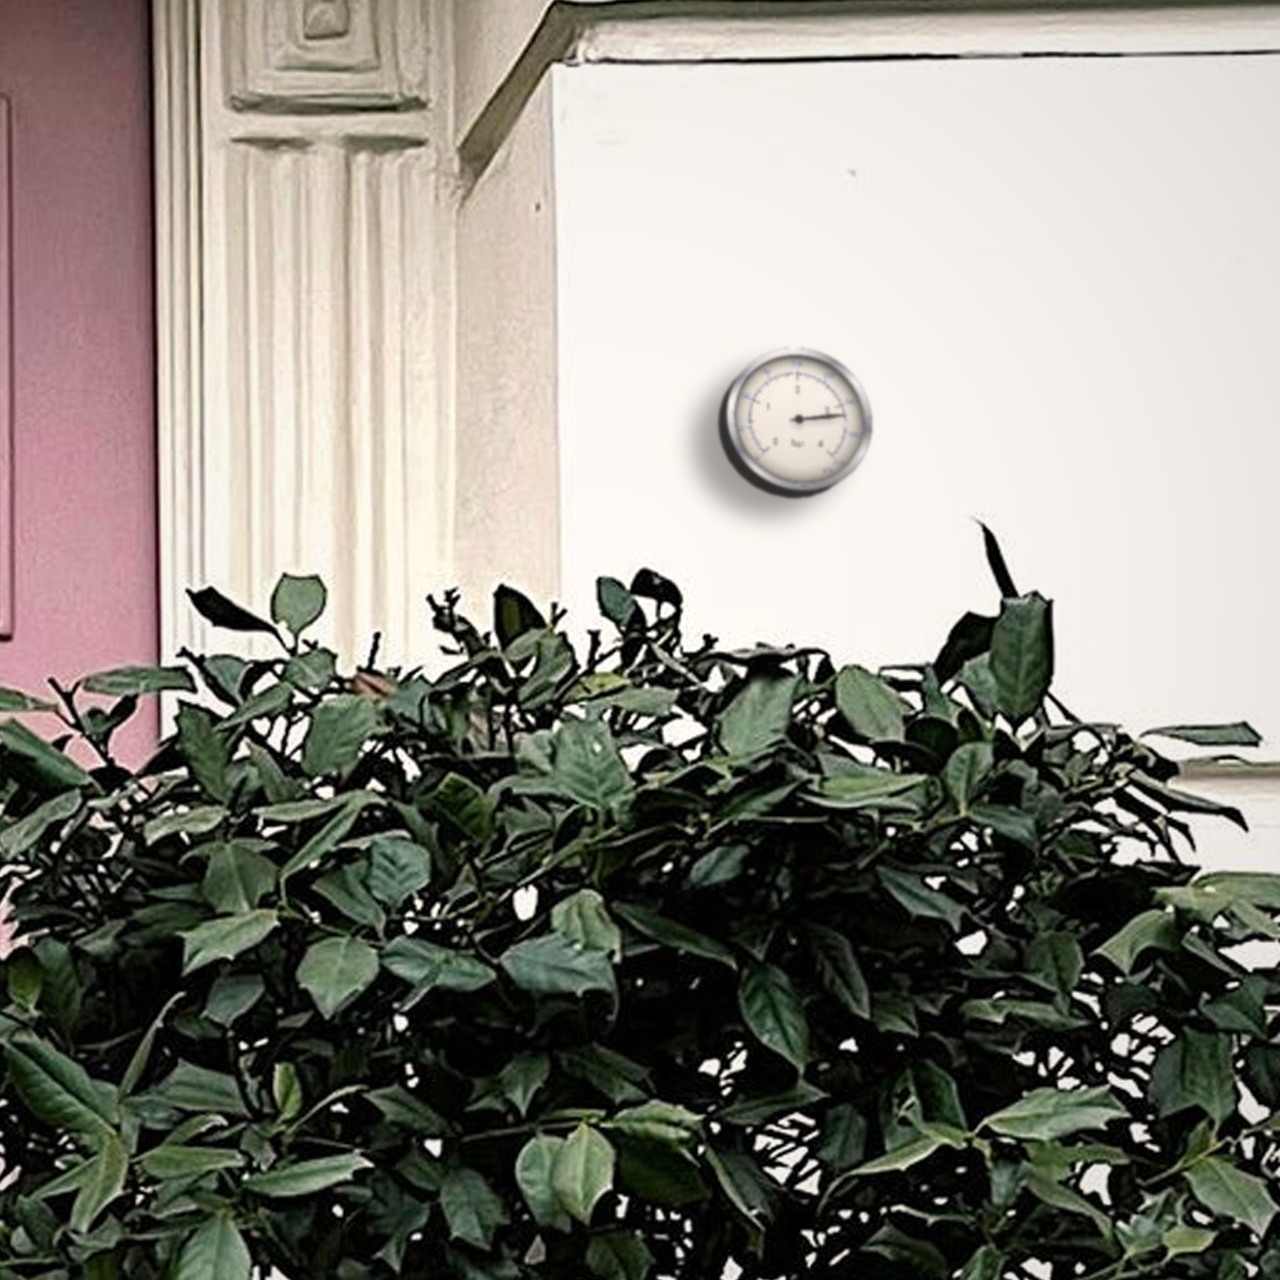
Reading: 3.2 bar
